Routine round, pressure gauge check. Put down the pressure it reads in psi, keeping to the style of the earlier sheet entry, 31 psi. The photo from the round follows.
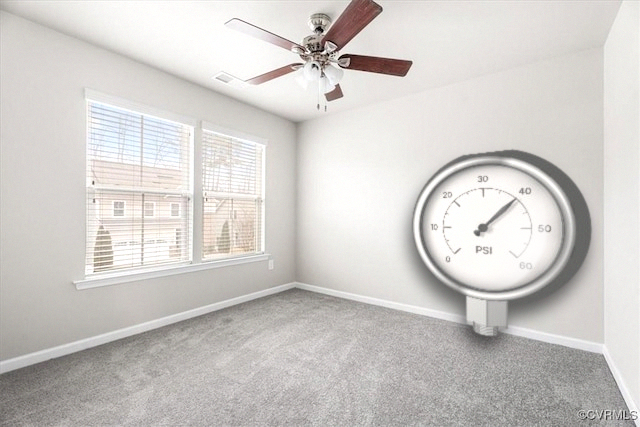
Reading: 40 psi
